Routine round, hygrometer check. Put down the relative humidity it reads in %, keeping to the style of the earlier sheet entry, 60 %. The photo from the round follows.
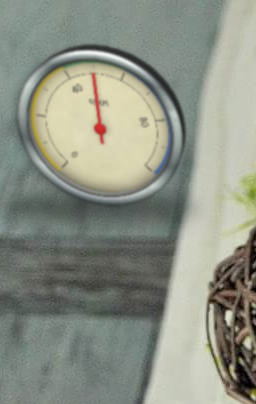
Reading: 50 %
